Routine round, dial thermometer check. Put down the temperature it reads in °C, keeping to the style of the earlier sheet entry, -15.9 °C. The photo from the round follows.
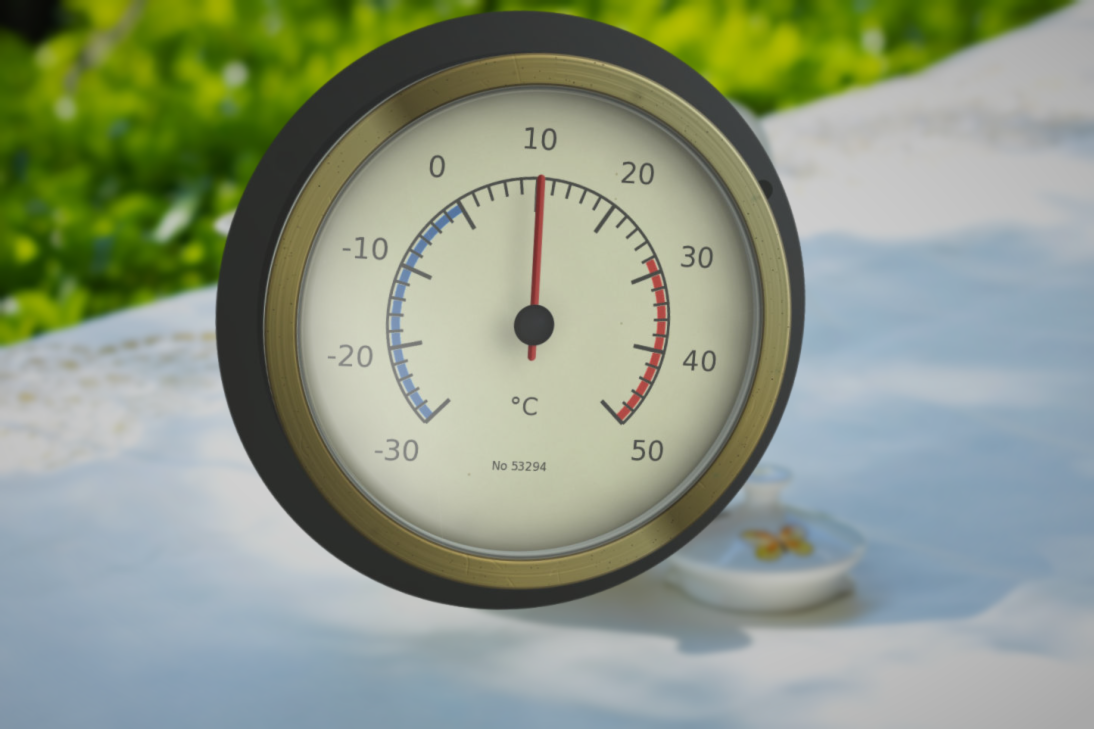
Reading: 10 °C
